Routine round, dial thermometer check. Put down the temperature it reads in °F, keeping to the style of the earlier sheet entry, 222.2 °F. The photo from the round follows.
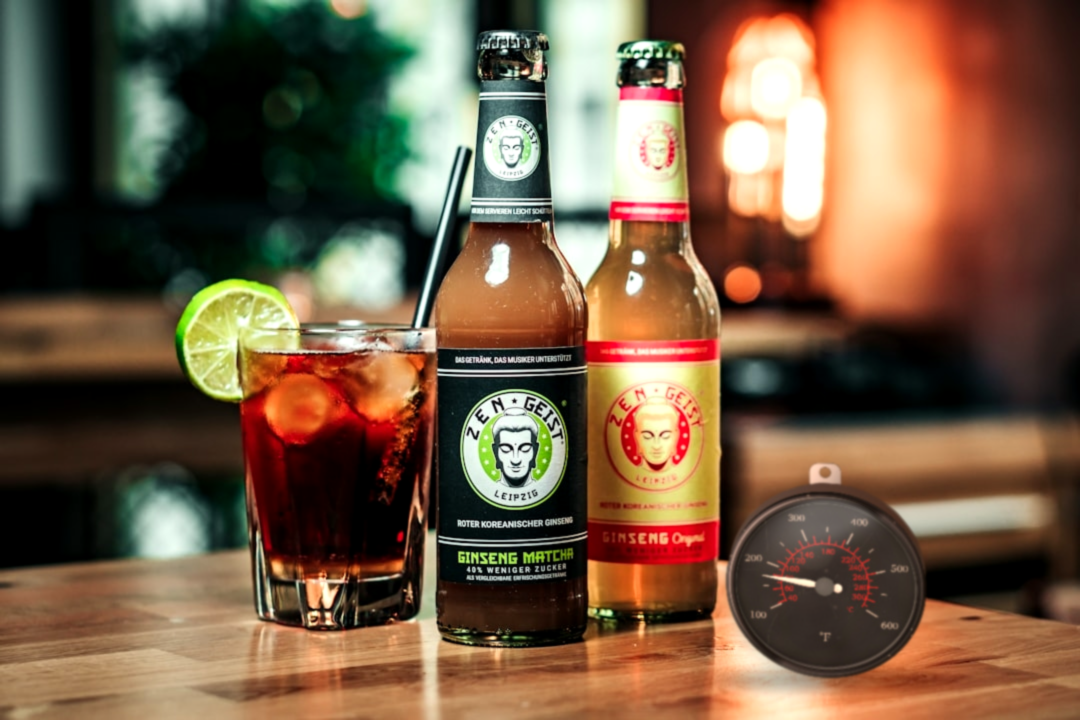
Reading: 175 °F
